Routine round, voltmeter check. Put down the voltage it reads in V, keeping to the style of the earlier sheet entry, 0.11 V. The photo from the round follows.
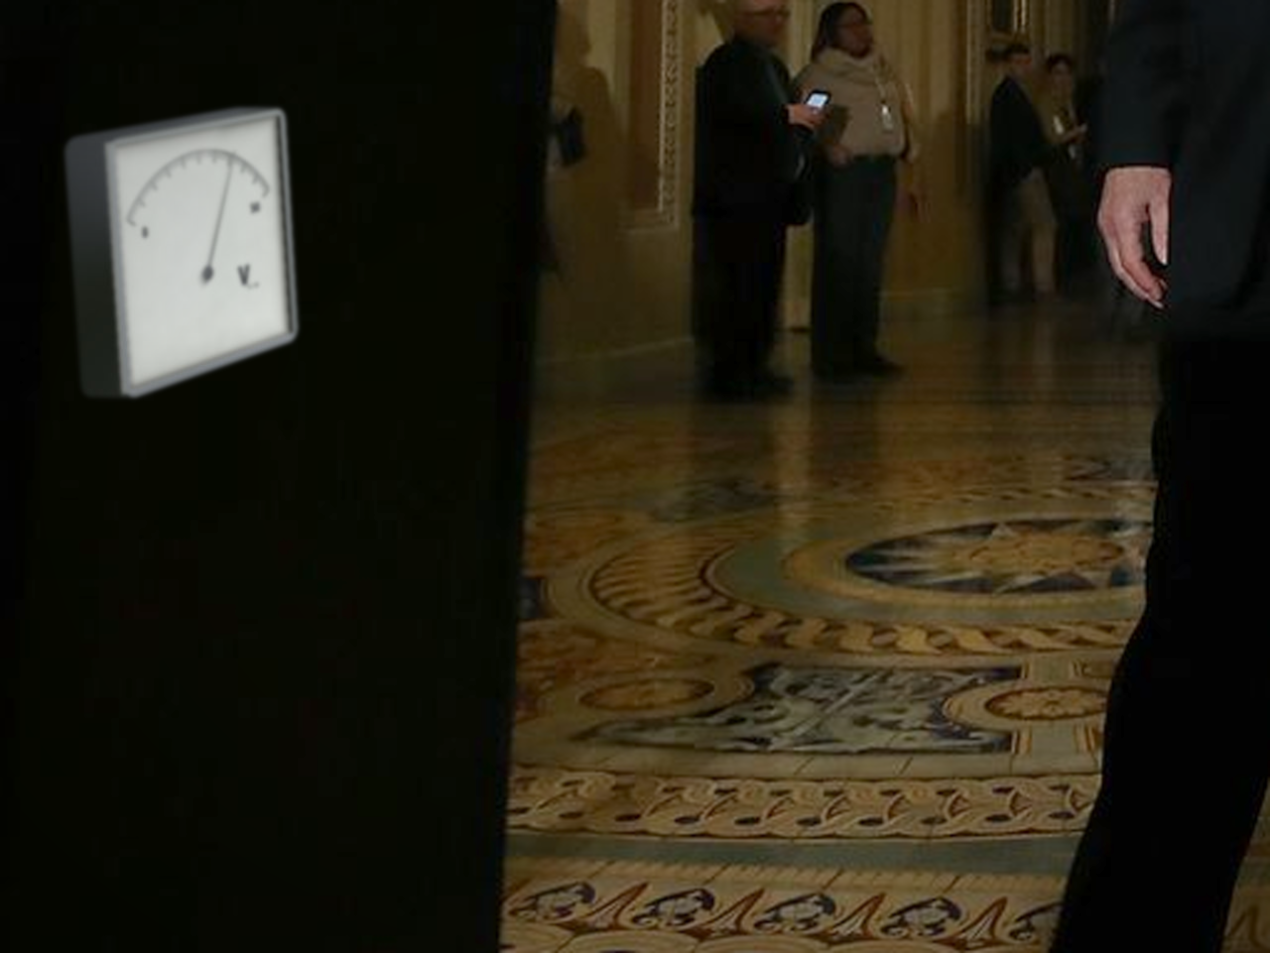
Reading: 35 V
